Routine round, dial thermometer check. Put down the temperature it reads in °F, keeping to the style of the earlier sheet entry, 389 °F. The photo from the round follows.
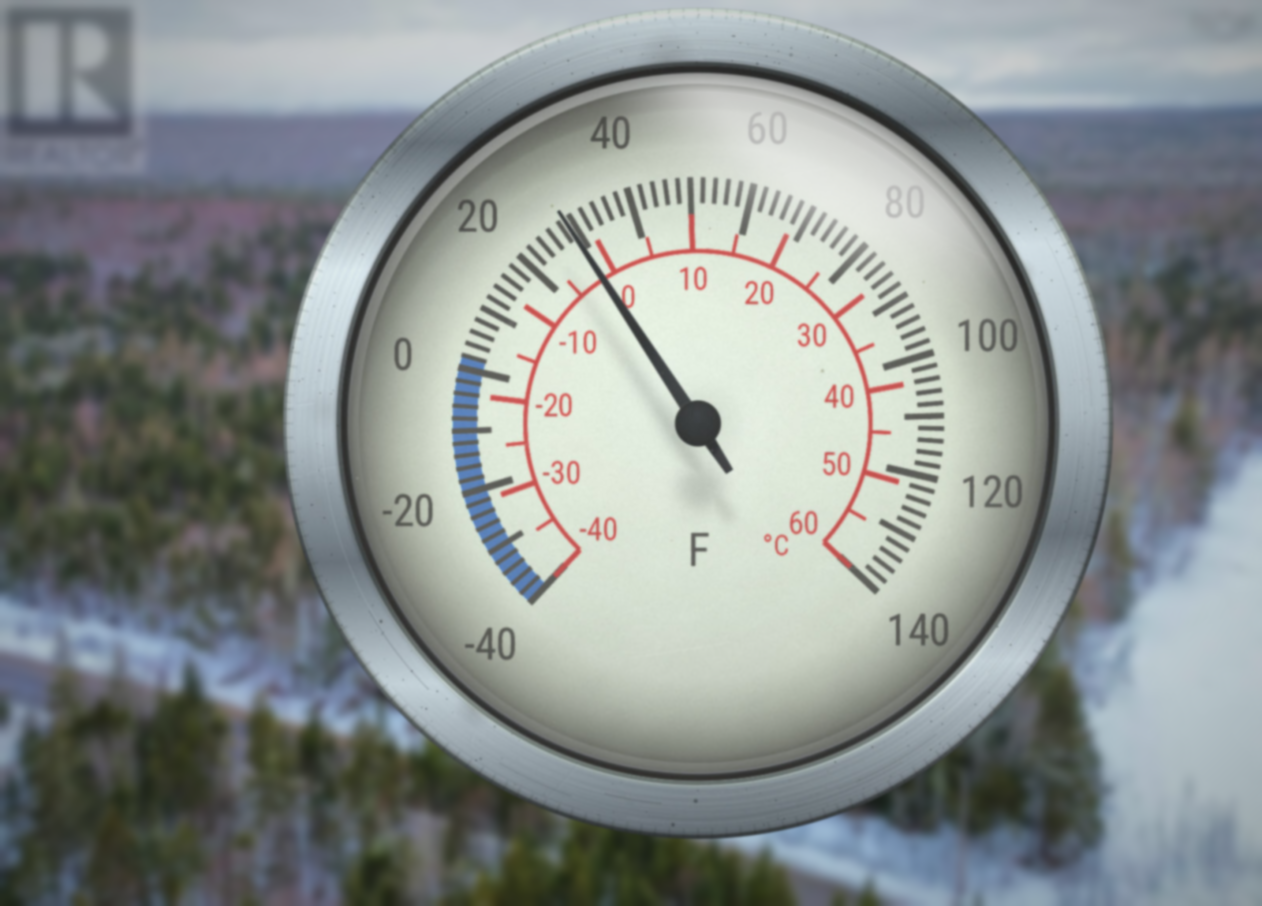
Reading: 29 °F
